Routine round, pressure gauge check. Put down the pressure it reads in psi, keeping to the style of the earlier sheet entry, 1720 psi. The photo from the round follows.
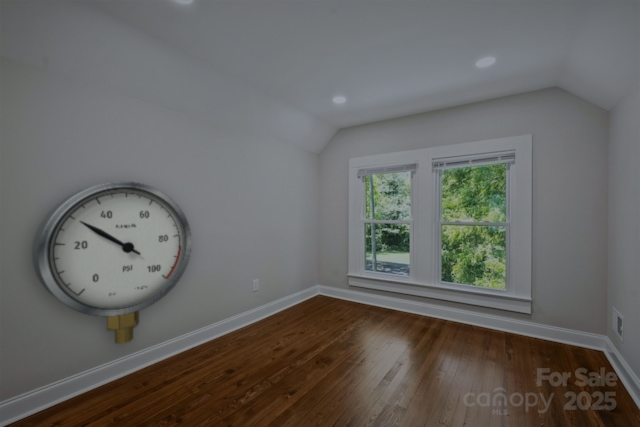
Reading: 30 psi
